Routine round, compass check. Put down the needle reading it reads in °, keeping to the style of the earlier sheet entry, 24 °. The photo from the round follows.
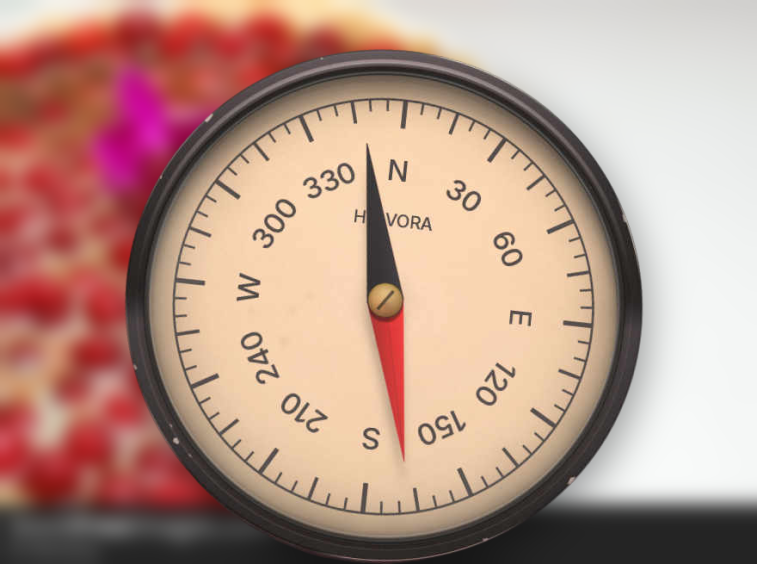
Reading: 167.5 °
